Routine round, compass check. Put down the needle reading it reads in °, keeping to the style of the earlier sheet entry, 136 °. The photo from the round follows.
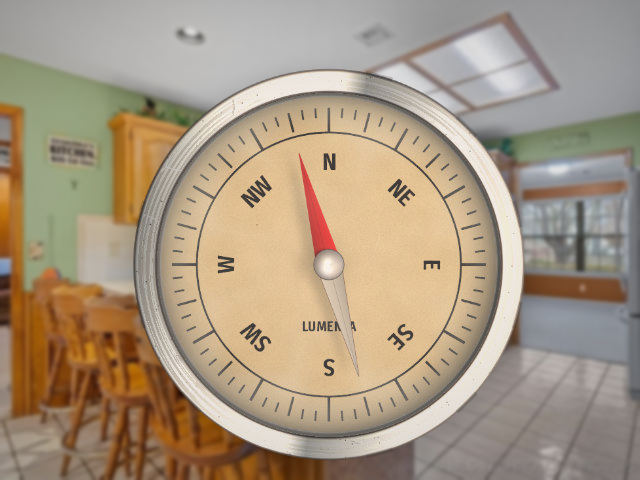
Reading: 345 °
